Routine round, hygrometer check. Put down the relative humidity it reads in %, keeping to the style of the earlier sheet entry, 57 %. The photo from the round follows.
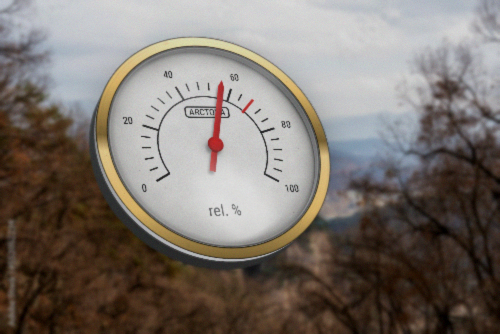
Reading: 56 %
